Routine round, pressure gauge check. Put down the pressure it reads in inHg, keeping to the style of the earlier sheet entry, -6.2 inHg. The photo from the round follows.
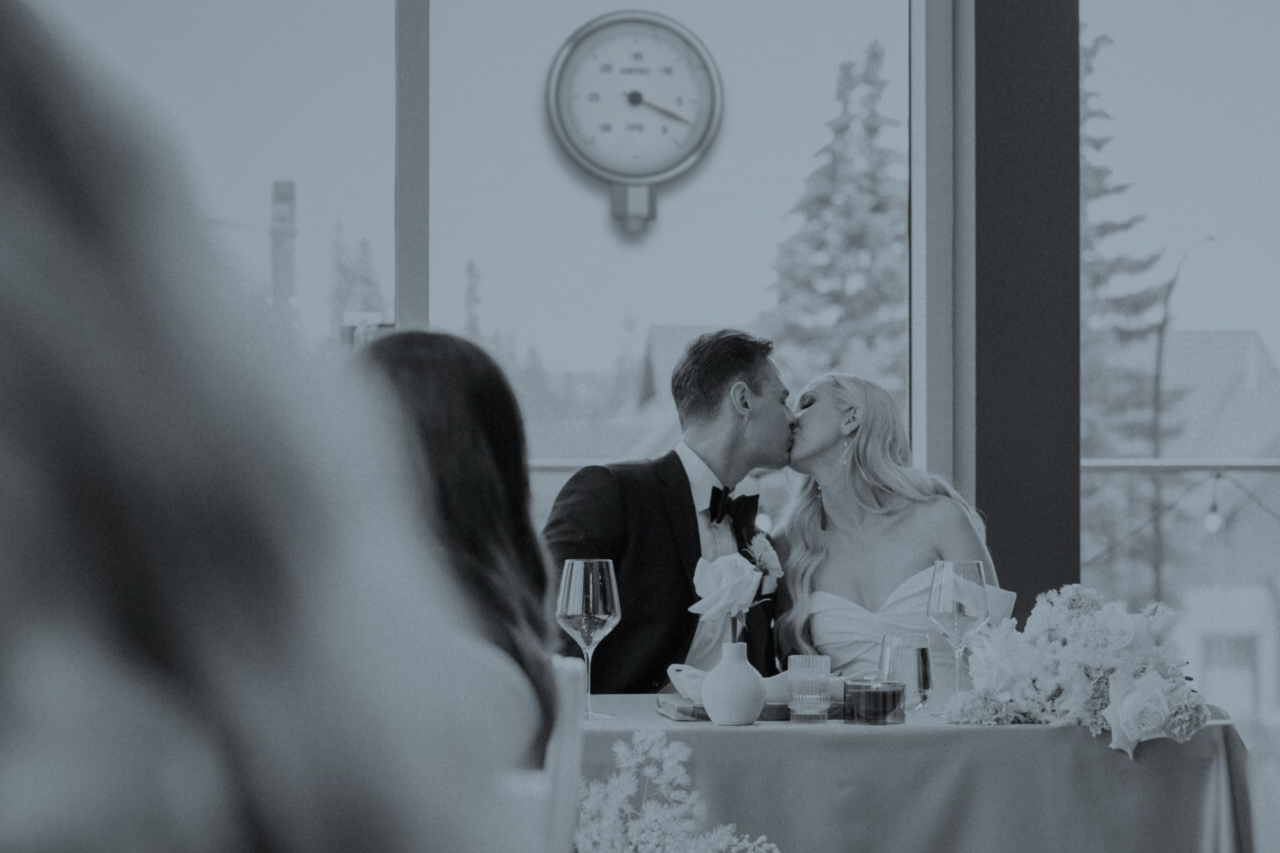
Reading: -2.5 inHg
